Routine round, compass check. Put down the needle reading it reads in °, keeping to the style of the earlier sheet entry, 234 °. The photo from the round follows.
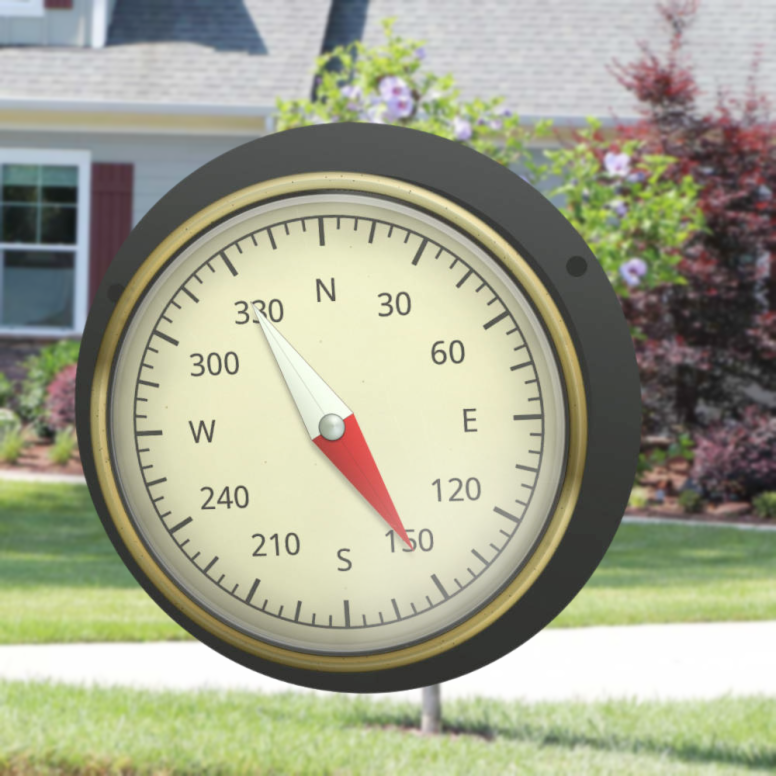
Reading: 150 °
